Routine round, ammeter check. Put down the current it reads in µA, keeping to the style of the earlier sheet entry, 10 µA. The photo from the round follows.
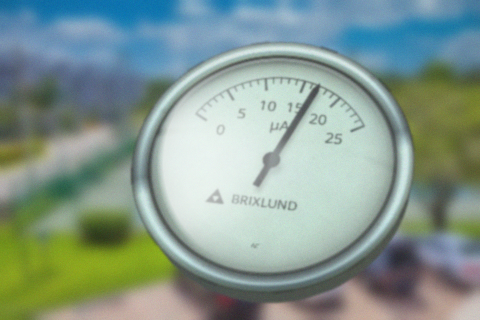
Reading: 17 µA
